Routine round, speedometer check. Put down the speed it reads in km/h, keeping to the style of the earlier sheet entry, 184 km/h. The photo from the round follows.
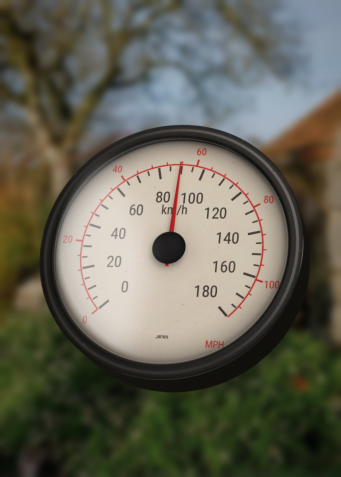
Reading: 90 km/h
